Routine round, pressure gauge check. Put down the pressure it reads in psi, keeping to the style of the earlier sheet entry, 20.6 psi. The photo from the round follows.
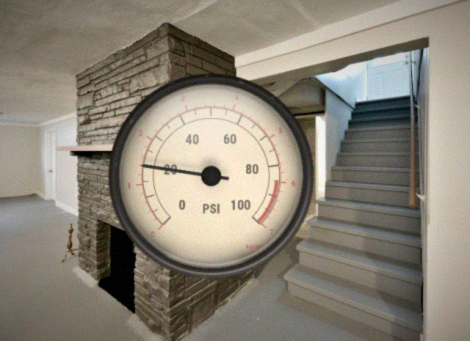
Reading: 20 psi
